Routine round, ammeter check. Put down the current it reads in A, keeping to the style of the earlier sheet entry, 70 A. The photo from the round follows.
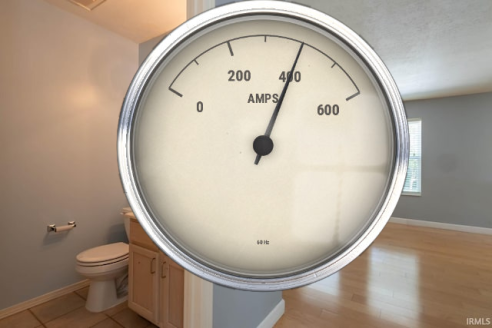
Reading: 400 A
